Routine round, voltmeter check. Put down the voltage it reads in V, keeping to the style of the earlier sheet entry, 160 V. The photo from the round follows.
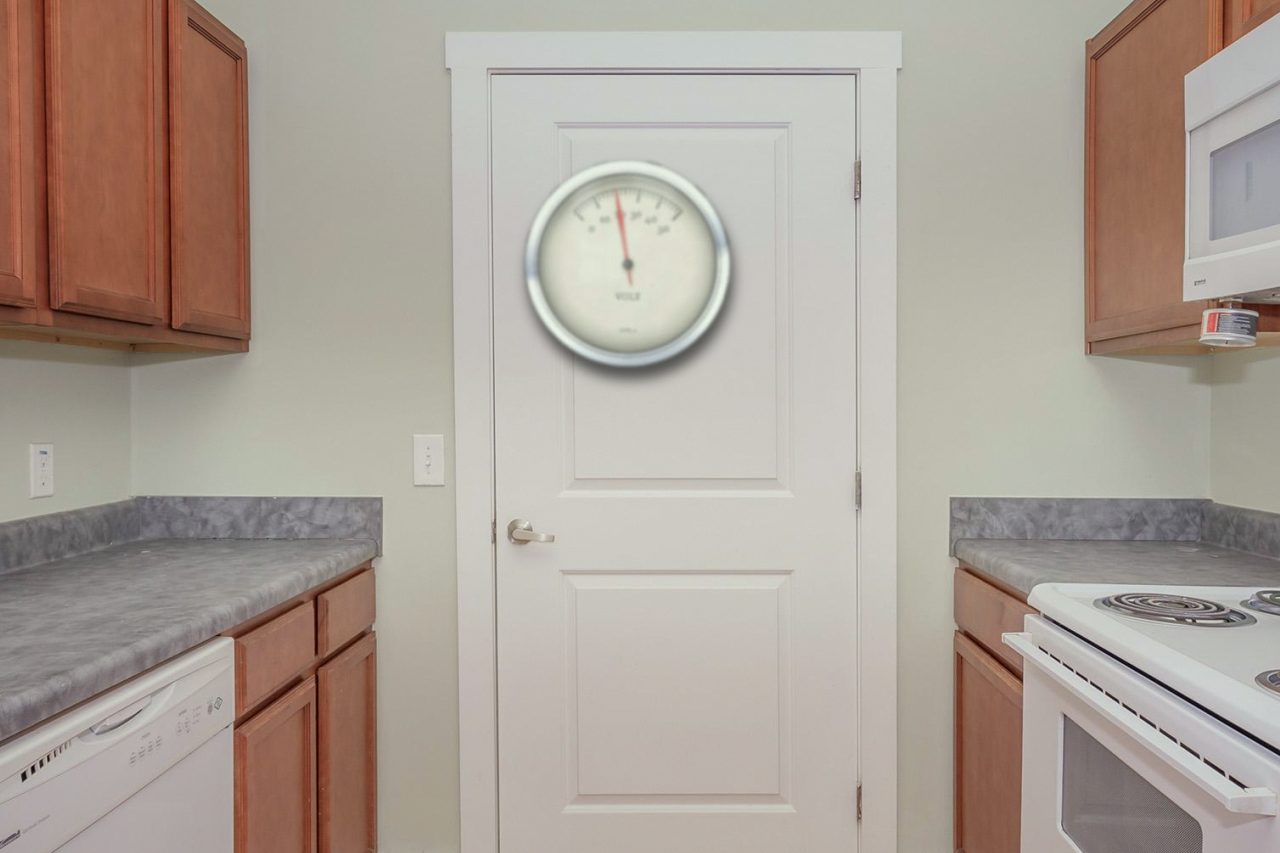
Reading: 20 V
